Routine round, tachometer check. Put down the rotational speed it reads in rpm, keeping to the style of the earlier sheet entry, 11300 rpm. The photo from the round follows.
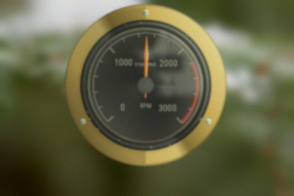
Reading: 1500 rpm
